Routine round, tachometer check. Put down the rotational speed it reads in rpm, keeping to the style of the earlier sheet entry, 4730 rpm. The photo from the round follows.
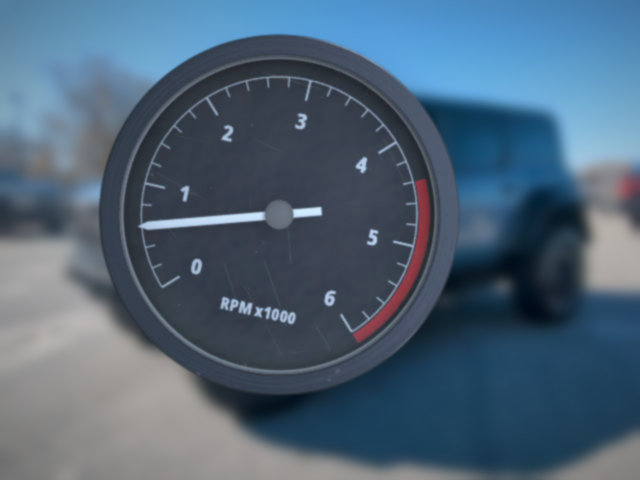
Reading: 600 rpm
